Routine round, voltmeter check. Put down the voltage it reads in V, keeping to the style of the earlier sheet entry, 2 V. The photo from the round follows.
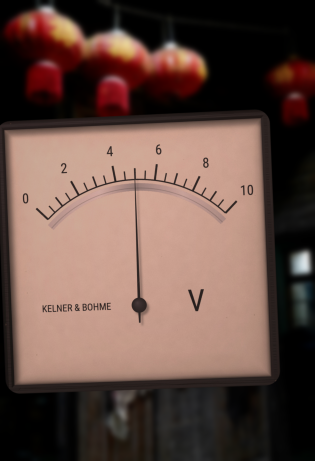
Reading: 5 V
